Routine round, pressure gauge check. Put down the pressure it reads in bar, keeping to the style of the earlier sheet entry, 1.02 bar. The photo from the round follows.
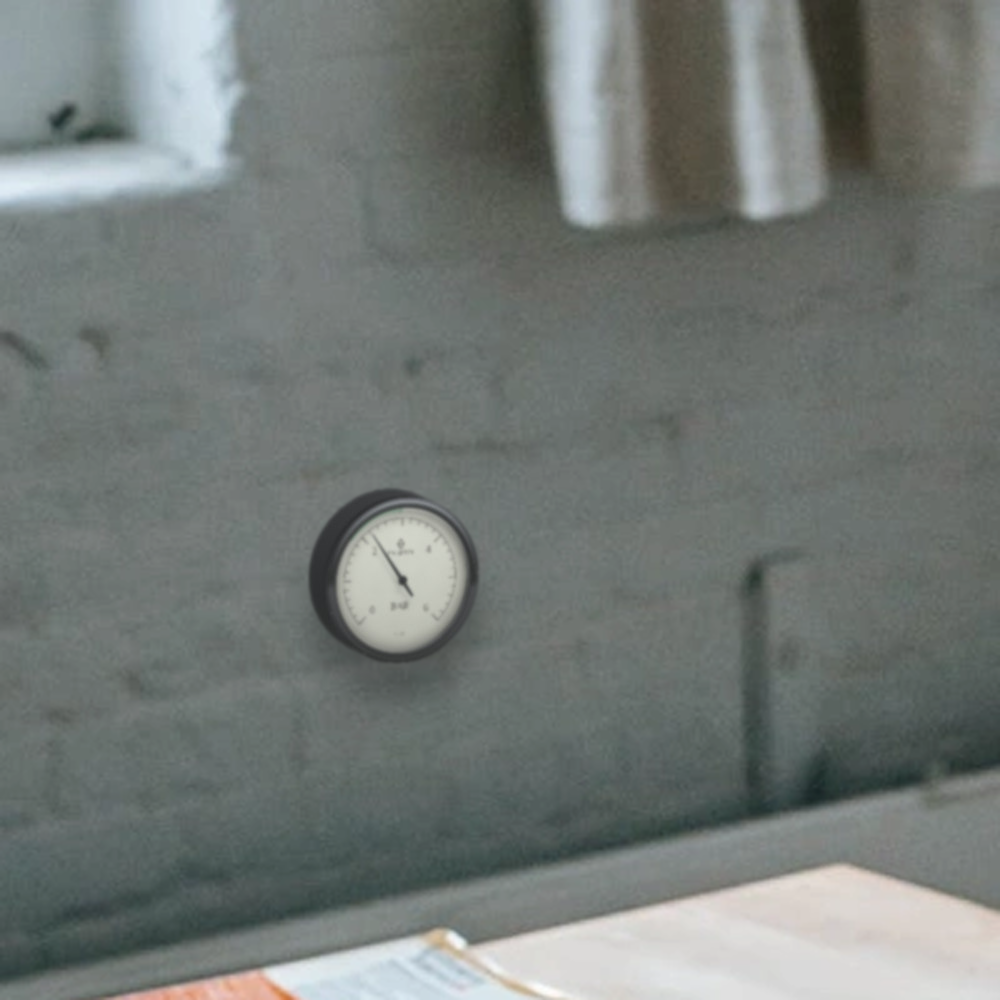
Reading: 2.2 bar
